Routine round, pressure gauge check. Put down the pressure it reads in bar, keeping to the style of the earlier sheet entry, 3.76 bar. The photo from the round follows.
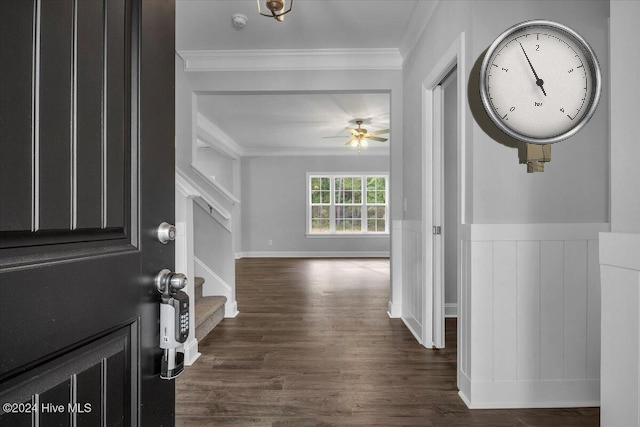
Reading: 1.6 bar
